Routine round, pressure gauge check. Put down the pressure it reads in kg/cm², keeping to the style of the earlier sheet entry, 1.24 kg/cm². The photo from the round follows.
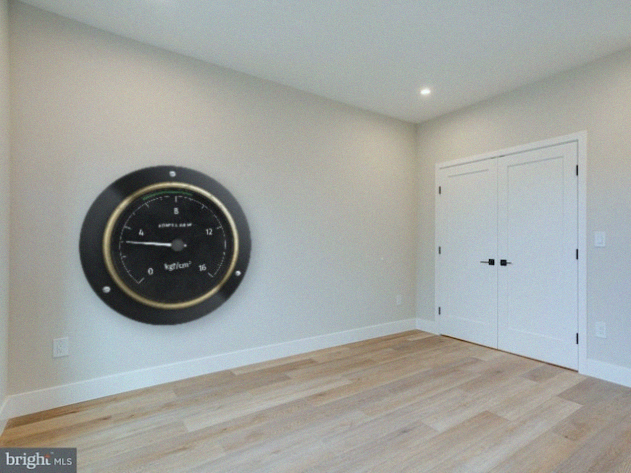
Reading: 3 kg/cm²
